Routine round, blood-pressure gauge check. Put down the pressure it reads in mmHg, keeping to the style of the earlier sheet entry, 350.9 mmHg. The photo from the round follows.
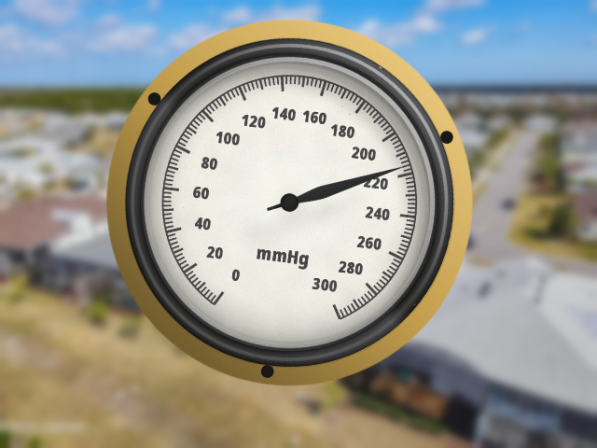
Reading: 216 mmHg
